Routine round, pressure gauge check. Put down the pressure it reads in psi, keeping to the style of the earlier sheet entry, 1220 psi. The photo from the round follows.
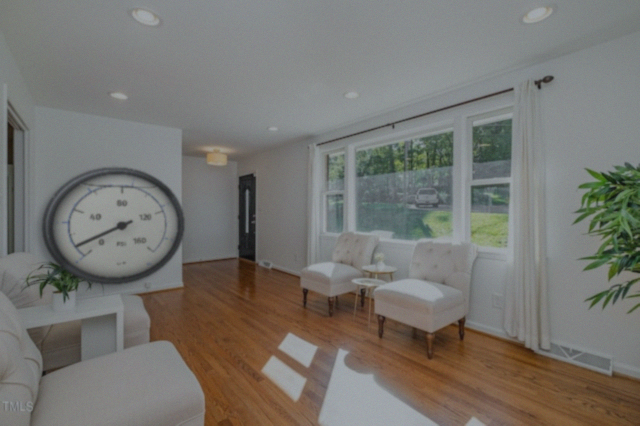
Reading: 10 psi
